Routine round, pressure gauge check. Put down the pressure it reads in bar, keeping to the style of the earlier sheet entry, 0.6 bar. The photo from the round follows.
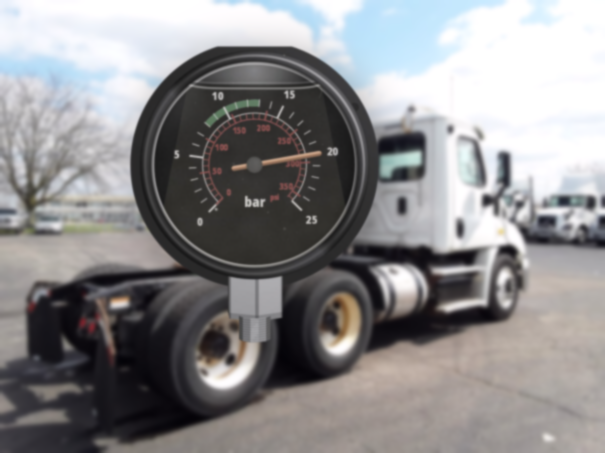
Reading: 20 bar
